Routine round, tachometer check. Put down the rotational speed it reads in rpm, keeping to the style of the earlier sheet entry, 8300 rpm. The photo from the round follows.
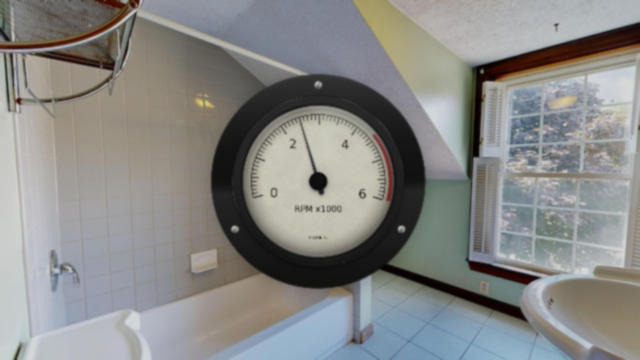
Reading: 2500 rpm
